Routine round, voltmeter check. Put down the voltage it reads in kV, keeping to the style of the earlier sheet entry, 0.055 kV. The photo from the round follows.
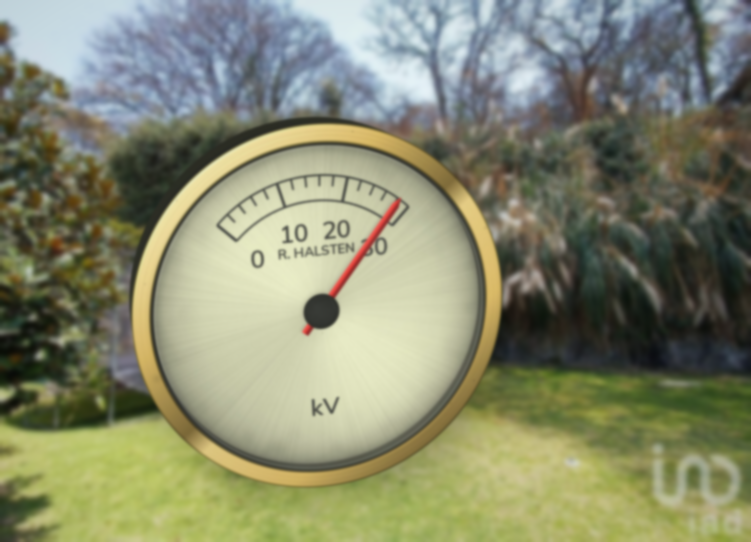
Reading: 28 kV
